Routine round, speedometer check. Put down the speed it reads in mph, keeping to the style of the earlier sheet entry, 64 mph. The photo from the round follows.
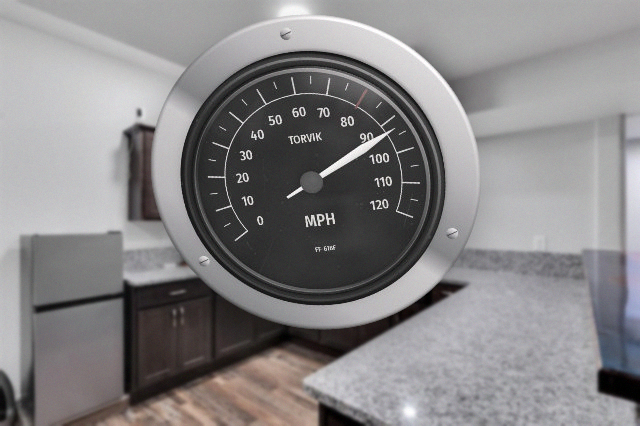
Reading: 92.5 mph
